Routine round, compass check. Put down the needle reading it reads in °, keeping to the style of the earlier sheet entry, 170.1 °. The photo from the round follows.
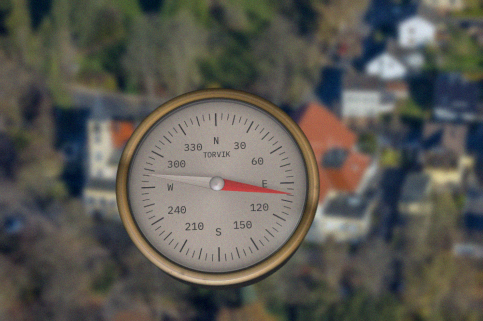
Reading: 100 °
